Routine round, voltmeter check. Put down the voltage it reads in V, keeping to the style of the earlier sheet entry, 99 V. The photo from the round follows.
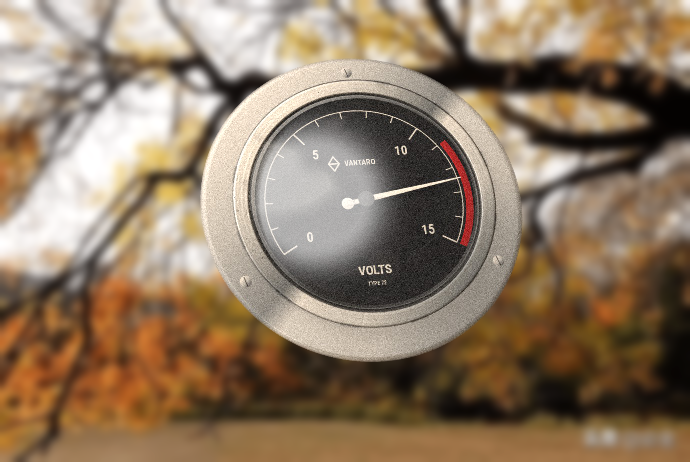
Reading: 12.5 V
